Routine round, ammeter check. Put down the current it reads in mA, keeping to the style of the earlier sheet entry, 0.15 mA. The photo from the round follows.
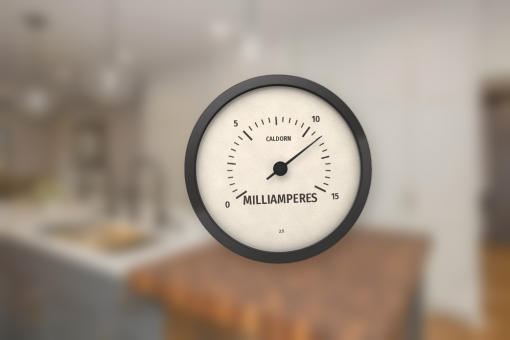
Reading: 11 mA
